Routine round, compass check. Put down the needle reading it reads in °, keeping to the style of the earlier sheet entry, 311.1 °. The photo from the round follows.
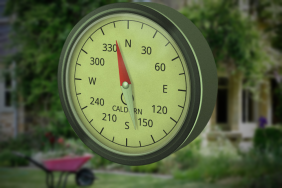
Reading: 345 °
